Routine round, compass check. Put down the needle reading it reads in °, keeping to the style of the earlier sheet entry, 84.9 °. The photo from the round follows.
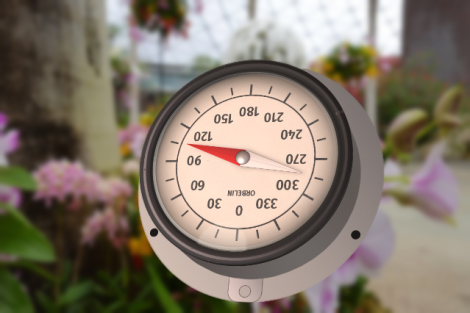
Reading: 105 °
